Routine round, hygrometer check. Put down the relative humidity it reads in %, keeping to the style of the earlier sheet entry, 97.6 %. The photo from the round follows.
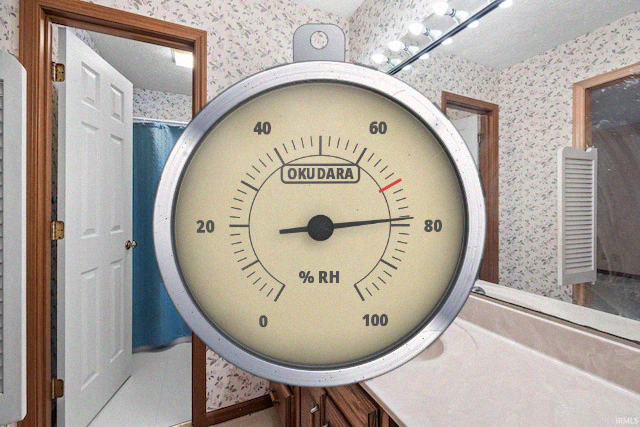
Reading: 78 %
